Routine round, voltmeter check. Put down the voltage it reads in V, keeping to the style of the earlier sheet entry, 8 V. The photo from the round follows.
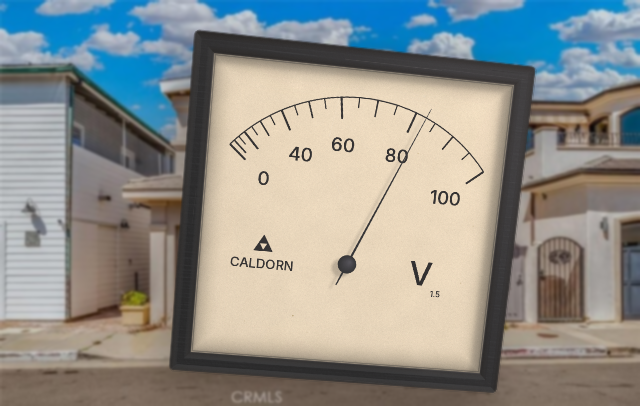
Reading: 82.5 V
